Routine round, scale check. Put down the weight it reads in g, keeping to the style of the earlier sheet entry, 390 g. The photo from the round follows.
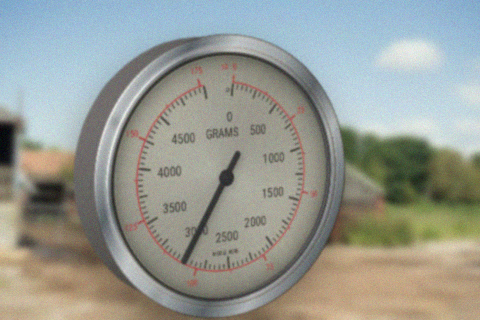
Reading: 3000 g
